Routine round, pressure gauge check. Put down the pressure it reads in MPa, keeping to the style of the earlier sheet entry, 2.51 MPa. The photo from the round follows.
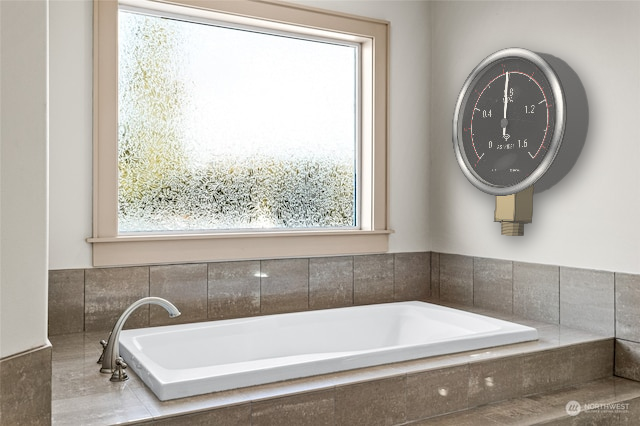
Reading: 0.8 MPa
